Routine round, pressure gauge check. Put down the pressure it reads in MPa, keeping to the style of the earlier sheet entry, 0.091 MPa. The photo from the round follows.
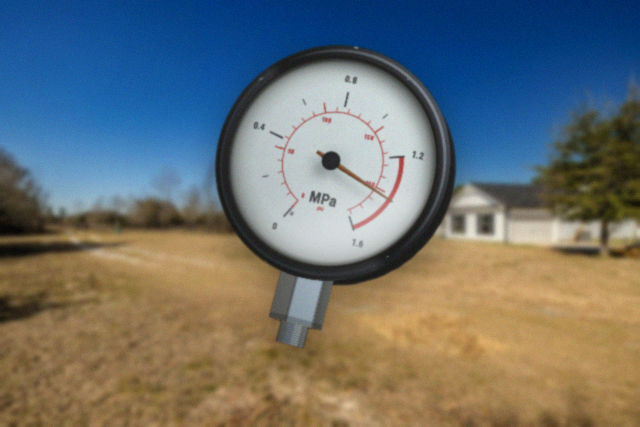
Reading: 1.4 MPa
